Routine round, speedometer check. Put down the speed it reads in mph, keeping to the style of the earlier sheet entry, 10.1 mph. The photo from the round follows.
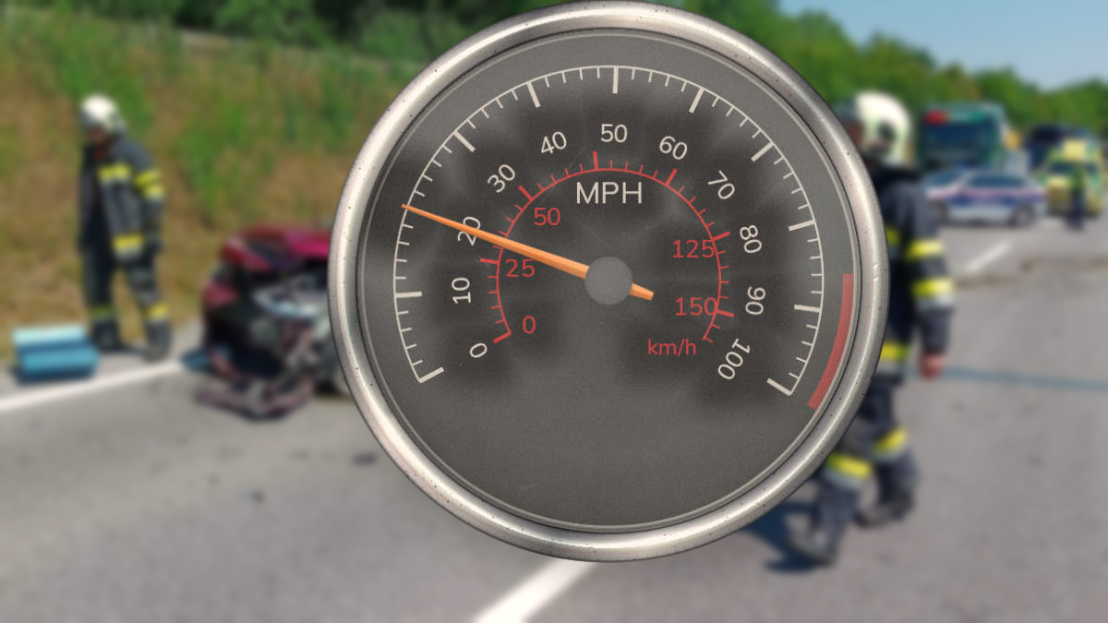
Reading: 20 mph
